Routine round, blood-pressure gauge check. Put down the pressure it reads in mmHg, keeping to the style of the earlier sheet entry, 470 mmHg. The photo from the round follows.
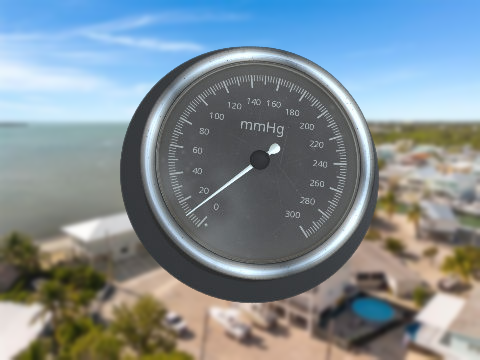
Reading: 10 mmHg
